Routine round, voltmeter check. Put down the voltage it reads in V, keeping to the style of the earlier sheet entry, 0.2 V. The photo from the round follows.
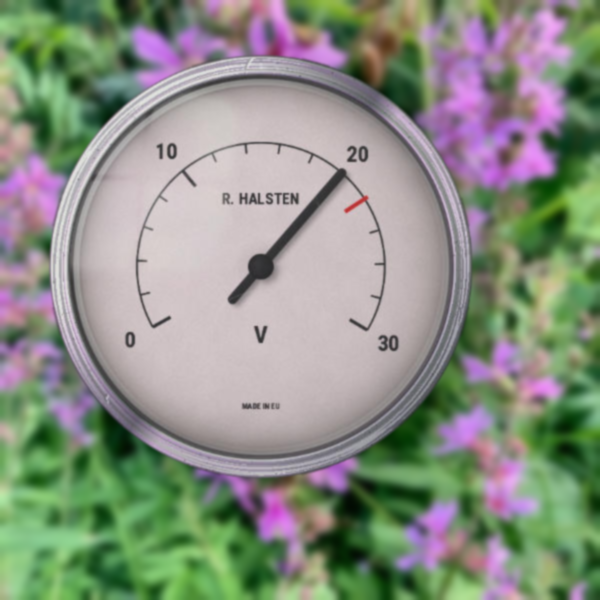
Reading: 20 V
